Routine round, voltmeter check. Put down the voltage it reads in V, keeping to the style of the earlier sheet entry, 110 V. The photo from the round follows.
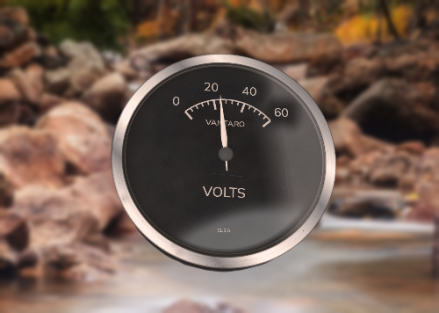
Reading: 24 V
